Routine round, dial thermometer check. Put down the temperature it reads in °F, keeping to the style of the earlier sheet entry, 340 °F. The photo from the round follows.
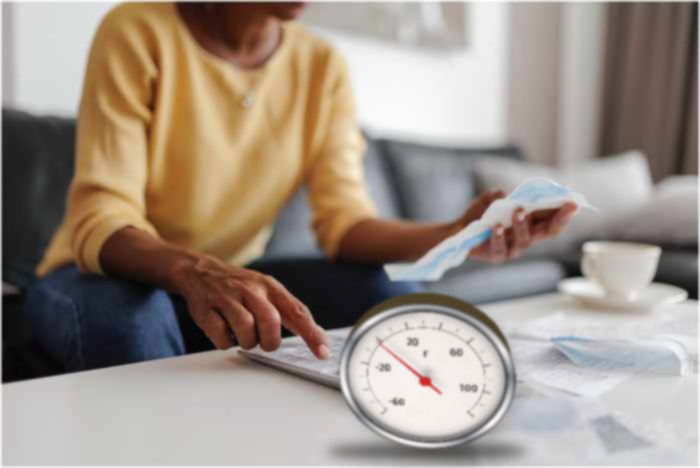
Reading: 0 °F
